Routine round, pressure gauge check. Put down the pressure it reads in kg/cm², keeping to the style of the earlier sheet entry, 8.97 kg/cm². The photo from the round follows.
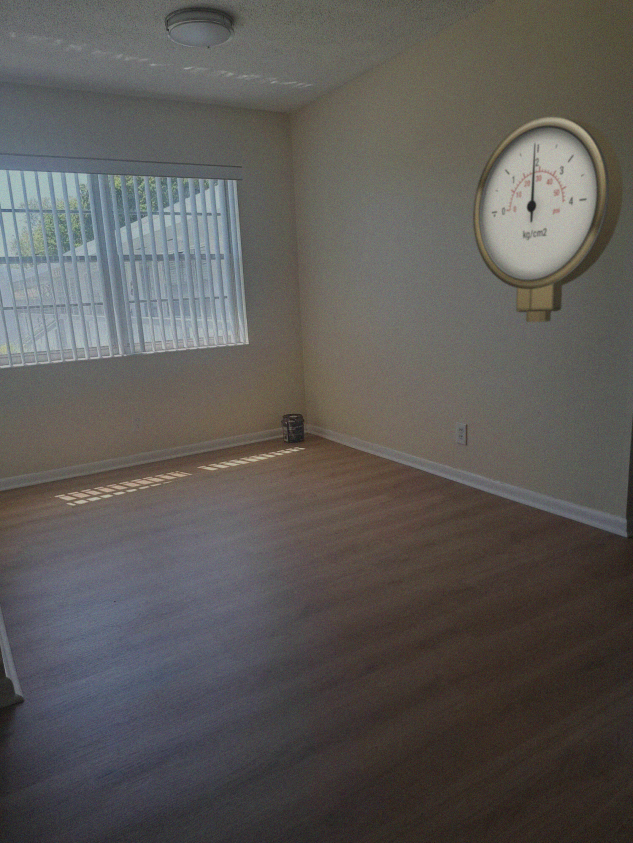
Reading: 2 kg/cm²
